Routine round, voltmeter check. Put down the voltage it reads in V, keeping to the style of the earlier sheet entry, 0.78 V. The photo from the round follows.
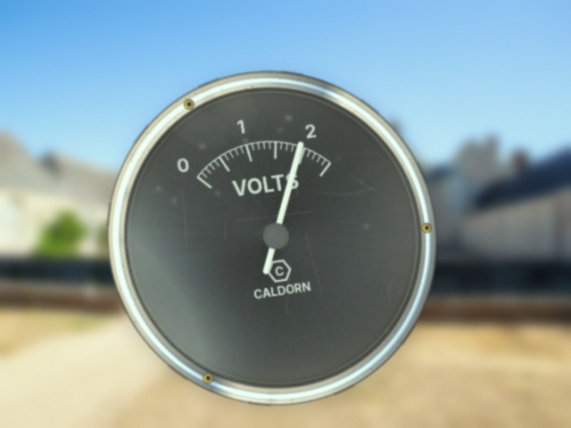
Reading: 1.9 V
